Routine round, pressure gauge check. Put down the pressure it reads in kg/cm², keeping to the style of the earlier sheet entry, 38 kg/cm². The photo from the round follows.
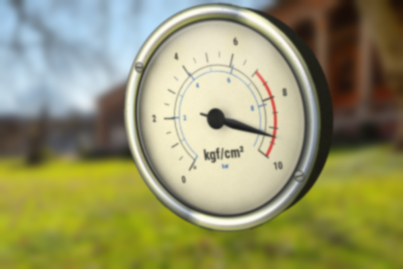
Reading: 9.25 kg/cm²
